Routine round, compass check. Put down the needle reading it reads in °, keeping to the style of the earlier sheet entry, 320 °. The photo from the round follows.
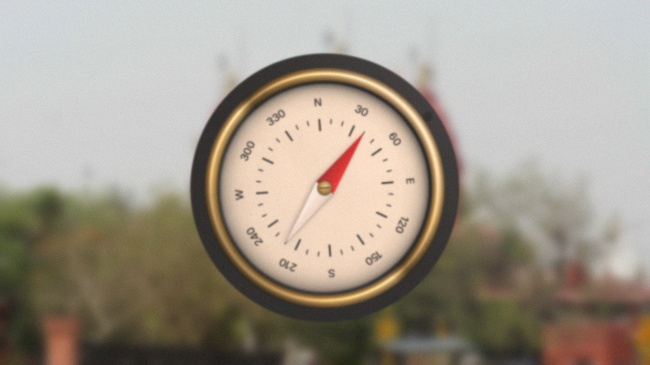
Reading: 40 °
